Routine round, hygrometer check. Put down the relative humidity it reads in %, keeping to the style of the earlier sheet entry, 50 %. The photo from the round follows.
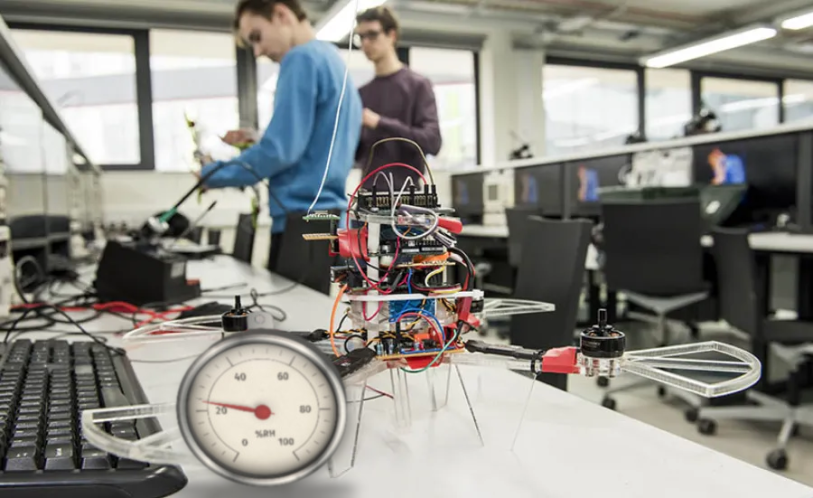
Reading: 24 %
